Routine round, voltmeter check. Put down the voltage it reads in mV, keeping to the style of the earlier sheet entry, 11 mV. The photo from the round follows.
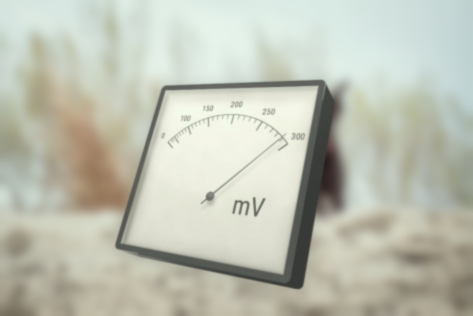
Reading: 290 mV
